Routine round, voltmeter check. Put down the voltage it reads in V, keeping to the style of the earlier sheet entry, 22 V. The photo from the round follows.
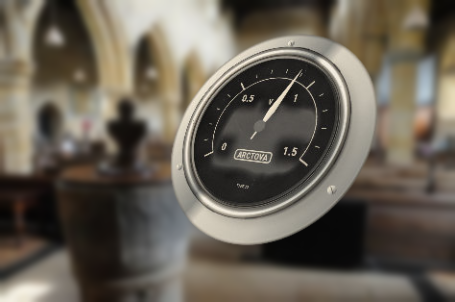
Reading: 0.9 V
